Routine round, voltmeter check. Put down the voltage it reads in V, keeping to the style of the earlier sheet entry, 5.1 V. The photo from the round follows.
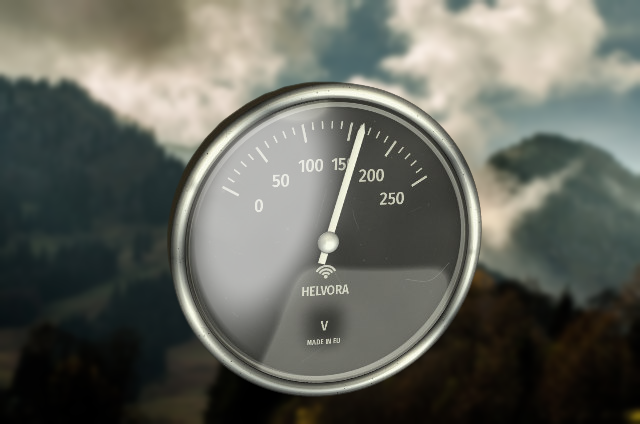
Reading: 160 V
